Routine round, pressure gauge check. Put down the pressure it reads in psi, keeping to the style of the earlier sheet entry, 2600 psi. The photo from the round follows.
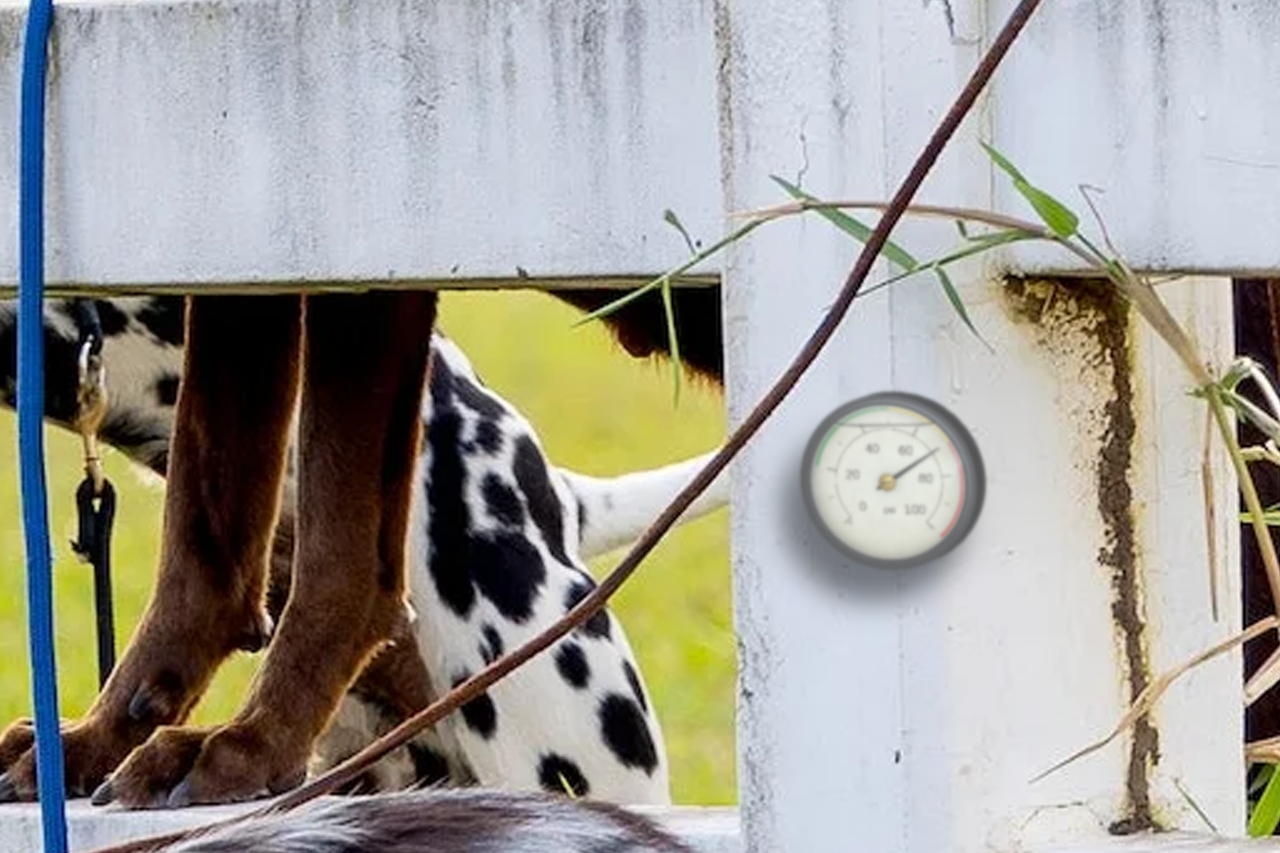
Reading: 70 psi
